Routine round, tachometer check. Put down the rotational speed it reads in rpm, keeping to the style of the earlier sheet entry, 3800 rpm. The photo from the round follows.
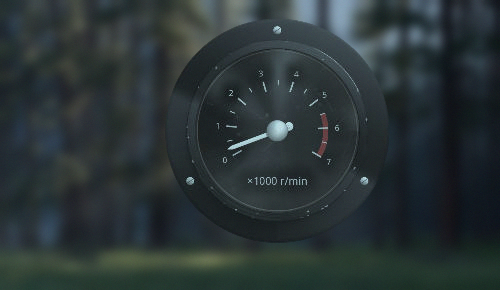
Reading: 250 rpm
